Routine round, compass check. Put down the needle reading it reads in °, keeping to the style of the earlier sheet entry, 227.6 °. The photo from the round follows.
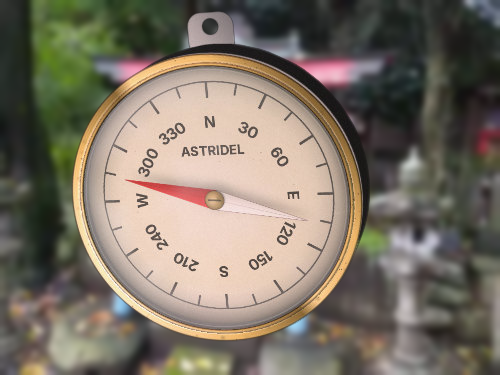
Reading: 285 °
